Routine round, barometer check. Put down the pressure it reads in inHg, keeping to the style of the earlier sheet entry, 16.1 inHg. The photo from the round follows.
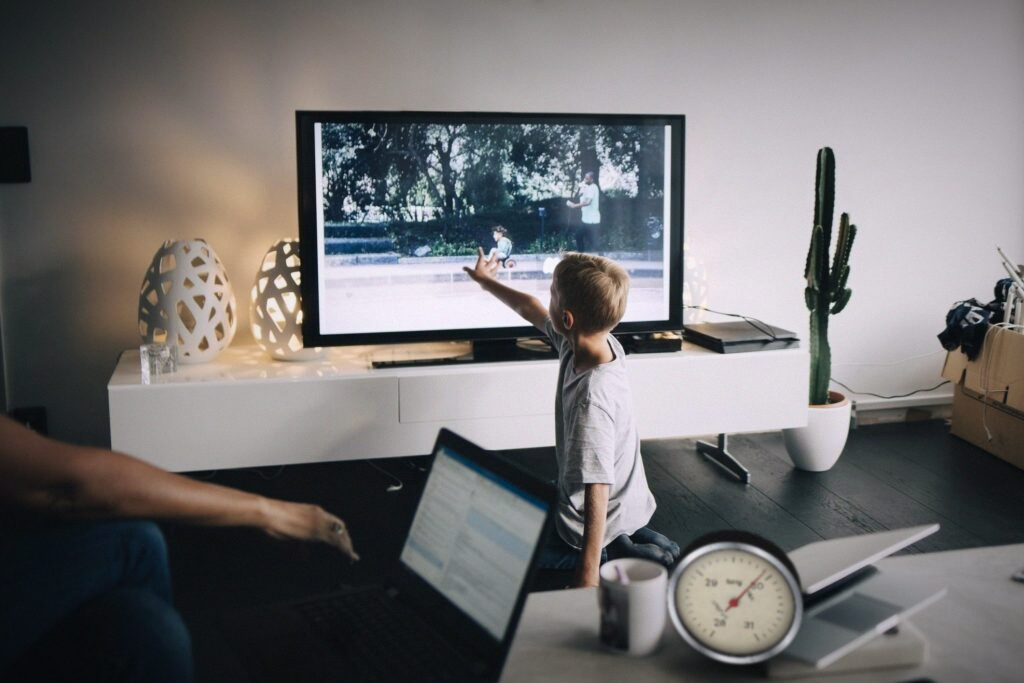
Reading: 29.9 inHg
